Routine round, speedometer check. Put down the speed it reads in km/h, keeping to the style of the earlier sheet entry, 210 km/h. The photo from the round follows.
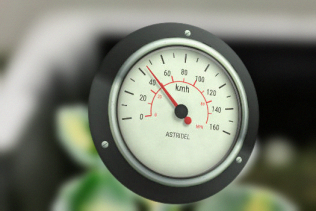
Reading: 45 km/h
